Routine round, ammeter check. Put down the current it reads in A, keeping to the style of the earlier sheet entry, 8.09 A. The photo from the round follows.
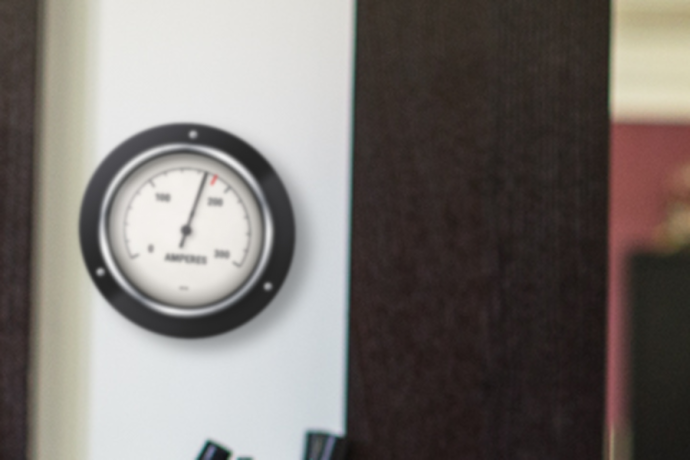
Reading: 170 A
